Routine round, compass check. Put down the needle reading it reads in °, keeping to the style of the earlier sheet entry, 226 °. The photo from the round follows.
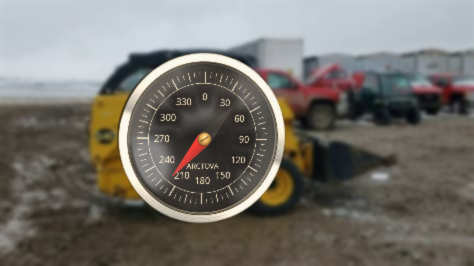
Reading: 220 °
